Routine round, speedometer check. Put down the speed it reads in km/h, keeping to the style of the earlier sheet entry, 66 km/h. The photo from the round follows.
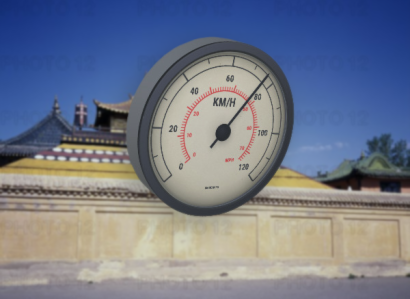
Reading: 75 km/h
